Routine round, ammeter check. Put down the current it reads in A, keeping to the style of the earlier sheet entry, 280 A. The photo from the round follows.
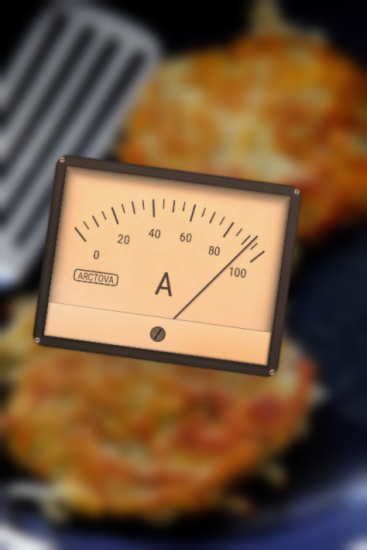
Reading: 92.5 A
